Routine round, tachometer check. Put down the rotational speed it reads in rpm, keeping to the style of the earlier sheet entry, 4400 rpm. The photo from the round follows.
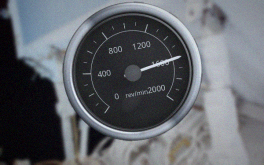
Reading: 1600 rpm
